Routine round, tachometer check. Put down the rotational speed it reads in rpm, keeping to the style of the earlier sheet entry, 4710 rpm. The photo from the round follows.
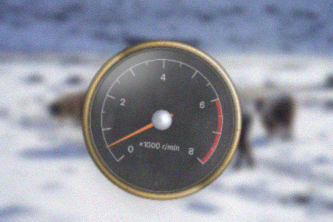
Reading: 500 rpm
